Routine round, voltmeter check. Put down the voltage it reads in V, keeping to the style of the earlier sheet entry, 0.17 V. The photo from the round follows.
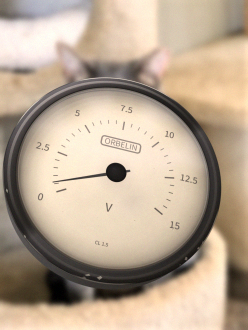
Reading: 0.5 V
